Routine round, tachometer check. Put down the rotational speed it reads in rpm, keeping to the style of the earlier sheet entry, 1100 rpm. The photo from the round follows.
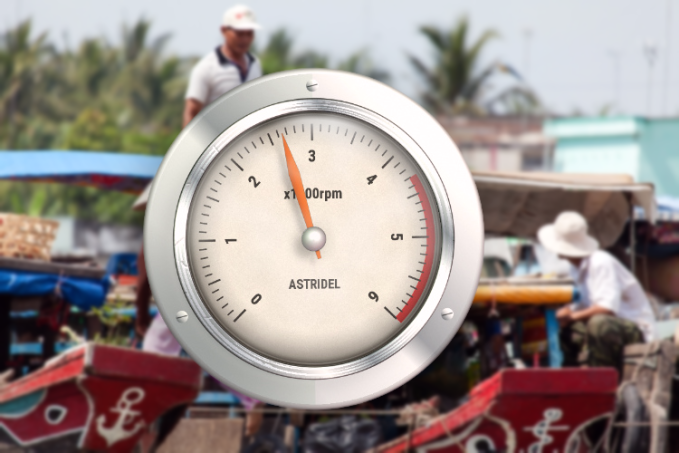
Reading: 2650 rpm
